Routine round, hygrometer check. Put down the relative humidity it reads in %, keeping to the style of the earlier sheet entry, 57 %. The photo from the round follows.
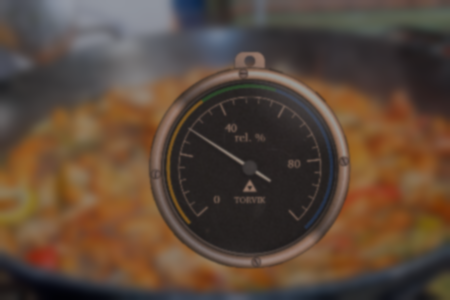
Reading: 28 %
